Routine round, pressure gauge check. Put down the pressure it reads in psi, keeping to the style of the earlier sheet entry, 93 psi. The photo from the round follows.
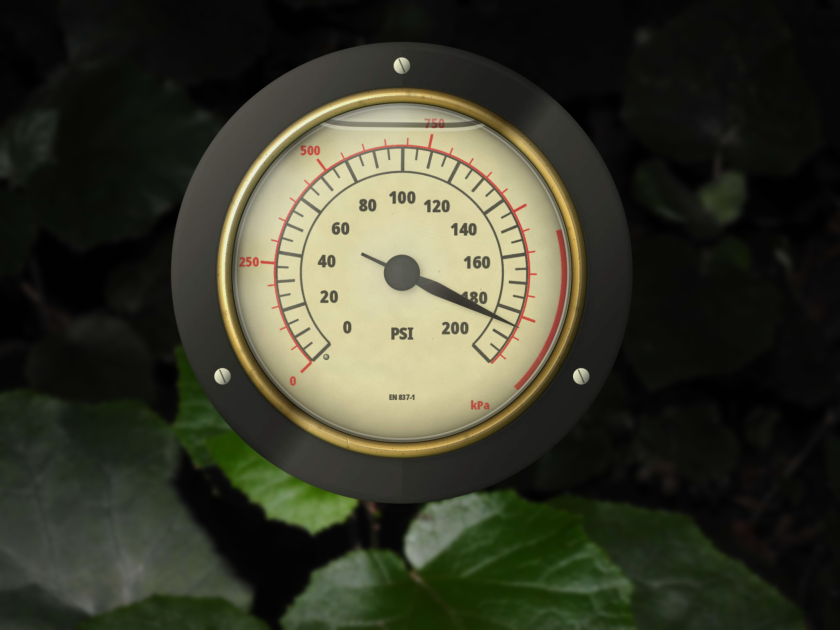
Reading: 185 psi
